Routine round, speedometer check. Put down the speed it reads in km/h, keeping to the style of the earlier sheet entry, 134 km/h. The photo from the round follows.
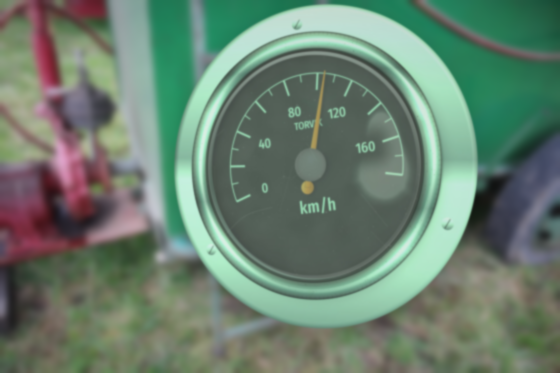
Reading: 105 km/h
